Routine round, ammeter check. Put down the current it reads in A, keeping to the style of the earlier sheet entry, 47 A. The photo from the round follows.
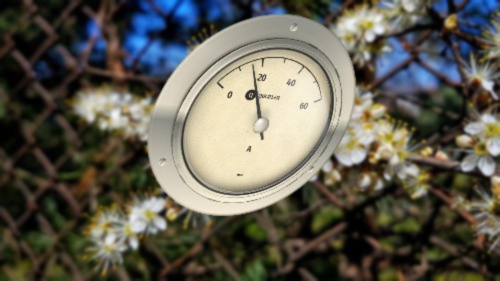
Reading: 15 A
